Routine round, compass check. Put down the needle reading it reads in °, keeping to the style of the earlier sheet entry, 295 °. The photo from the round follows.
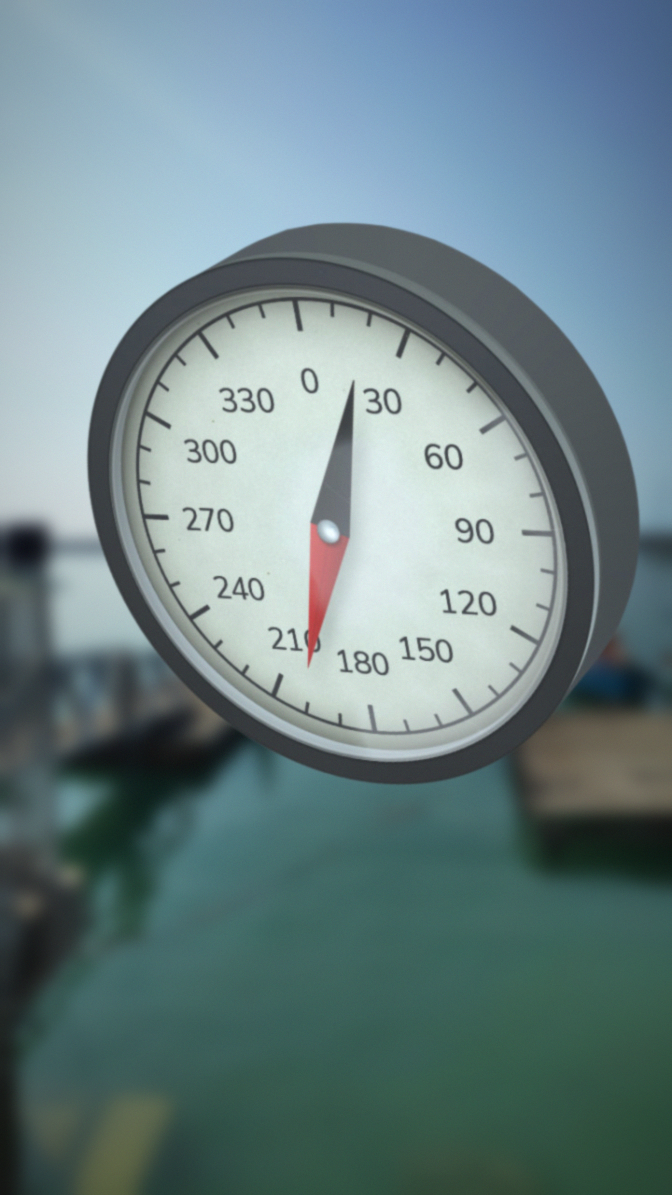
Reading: 200 °
